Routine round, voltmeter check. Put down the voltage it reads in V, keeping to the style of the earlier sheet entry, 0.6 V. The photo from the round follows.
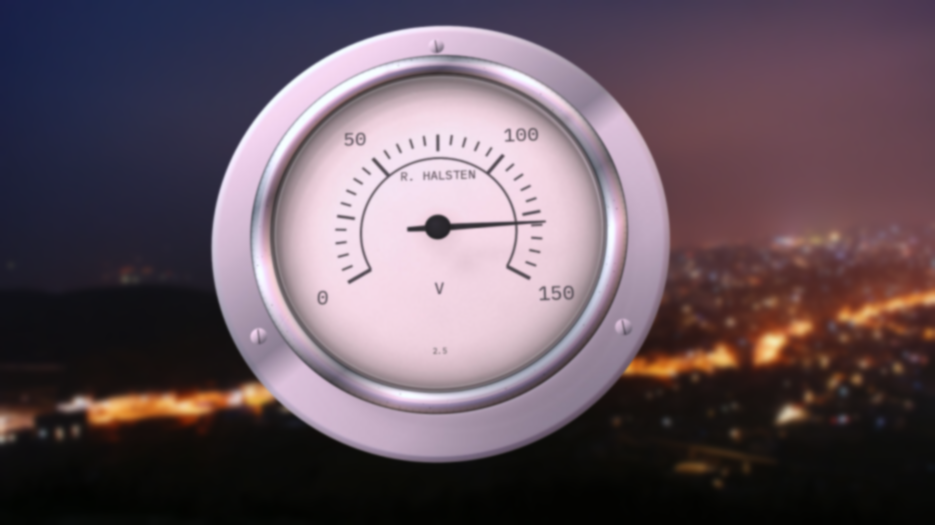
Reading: 130 V
